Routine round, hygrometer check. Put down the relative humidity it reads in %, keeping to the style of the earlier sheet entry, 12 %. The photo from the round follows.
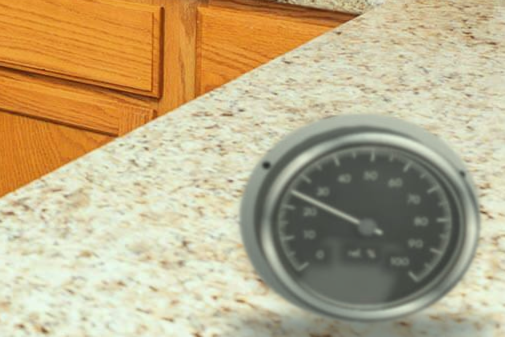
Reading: 25 %
